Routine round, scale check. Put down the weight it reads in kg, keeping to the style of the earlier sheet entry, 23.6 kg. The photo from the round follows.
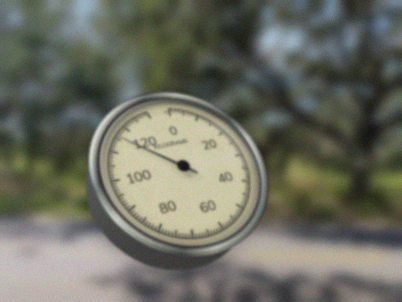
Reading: 115 kg
